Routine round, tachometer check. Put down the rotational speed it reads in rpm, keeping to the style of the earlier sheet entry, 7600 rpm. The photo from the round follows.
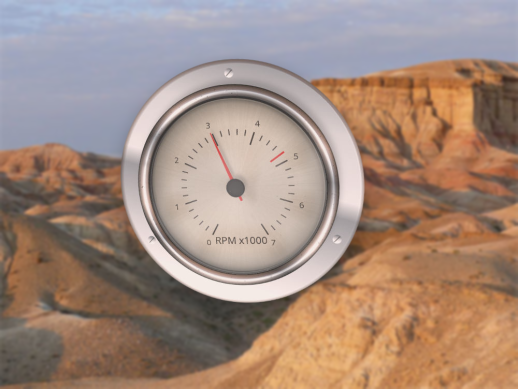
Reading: 3000 rpm
